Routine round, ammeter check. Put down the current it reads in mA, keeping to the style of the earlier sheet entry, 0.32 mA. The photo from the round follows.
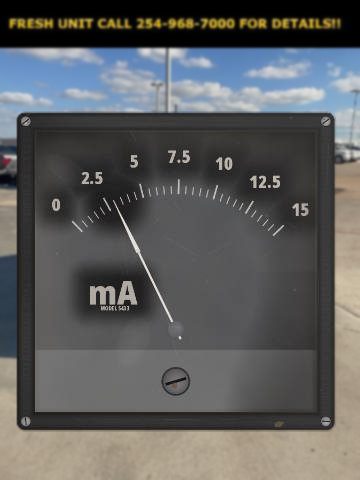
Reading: 3 mA
